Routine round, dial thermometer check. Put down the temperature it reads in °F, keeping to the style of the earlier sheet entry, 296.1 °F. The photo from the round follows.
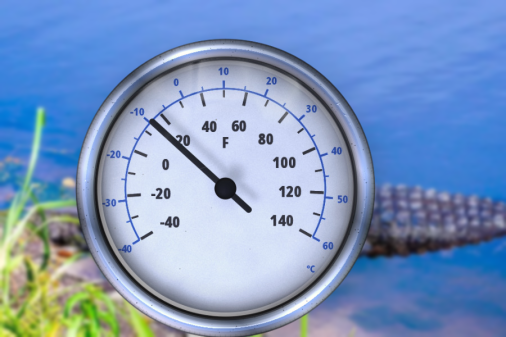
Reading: 15 °F
